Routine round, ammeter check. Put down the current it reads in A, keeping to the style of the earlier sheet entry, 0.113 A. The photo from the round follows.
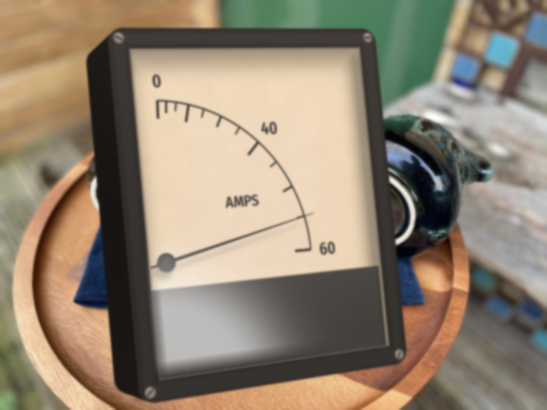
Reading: 55 A
